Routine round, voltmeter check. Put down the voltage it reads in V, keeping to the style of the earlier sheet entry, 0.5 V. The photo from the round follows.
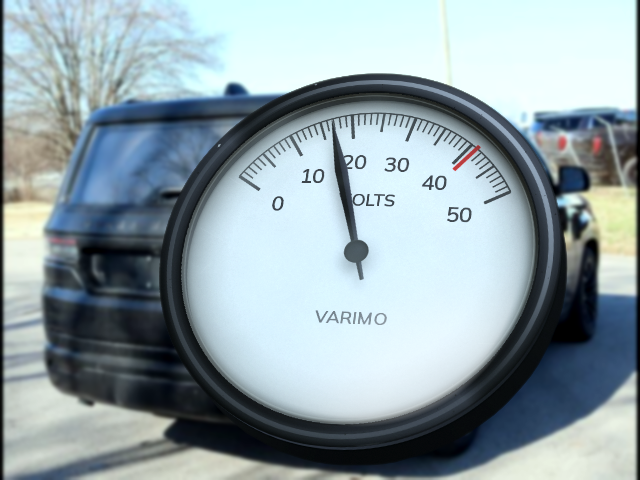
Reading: 17 V
